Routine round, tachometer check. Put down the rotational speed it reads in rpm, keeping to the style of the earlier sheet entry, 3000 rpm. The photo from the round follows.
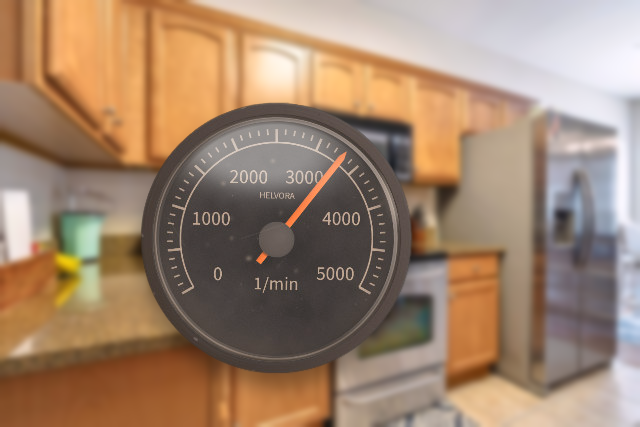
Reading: 3300 rpm
